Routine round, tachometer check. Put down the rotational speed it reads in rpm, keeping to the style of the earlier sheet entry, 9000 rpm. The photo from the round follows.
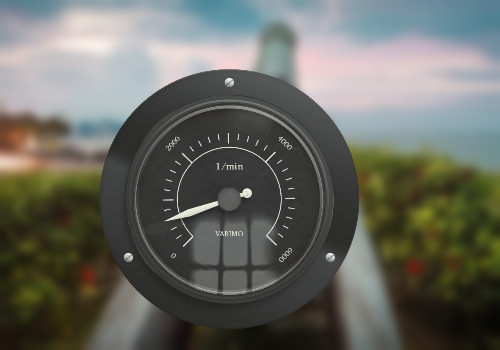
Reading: 600 rpm
